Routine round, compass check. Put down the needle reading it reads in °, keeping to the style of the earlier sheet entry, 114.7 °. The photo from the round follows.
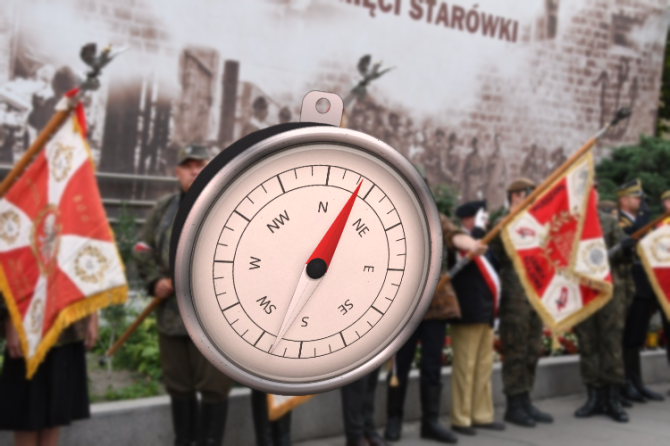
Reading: 20 °
